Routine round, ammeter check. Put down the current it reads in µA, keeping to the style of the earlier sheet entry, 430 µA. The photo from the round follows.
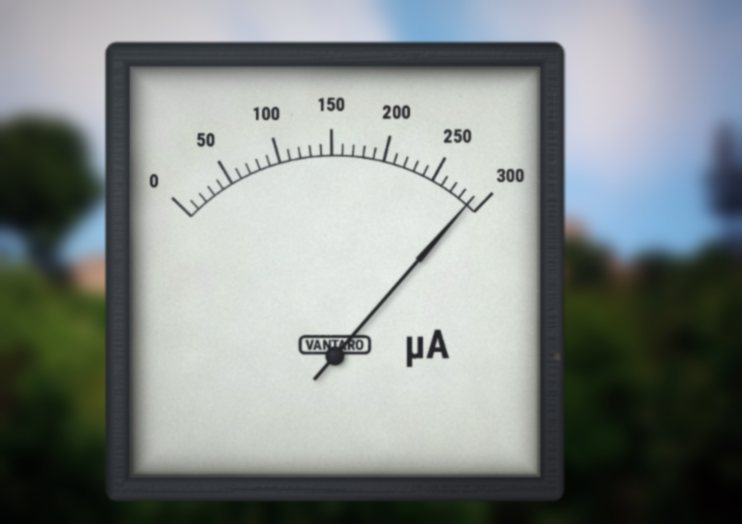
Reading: 290 µA
